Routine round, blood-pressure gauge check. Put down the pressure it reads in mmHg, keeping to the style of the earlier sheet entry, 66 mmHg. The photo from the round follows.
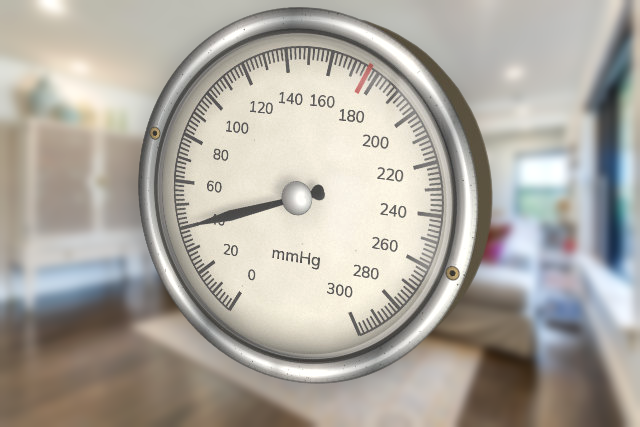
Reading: 40 mmHg
